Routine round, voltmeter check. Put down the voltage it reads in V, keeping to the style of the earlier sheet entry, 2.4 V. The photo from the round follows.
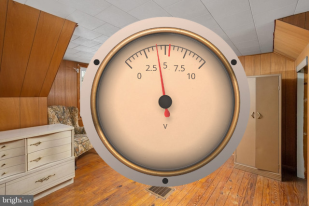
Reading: 4 V
